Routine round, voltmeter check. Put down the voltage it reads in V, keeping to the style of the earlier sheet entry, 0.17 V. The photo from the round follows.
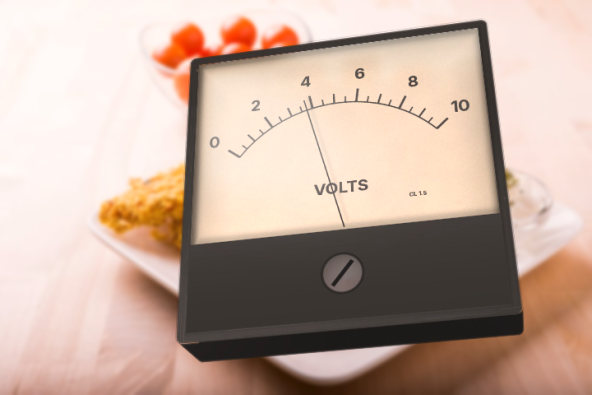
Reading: 3.75 V
